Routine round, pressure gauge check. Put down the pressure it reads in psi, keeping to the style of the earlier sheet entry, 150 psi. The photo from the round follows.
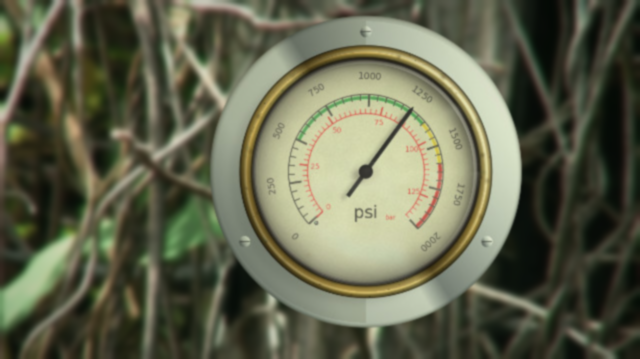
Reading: 1250 psi
